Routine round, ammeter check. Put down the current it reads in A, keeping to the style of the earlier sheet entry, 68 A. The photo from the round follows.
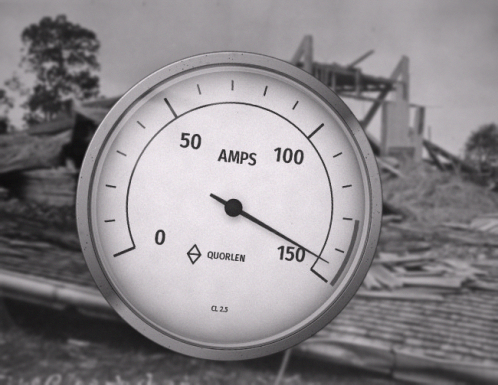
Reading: 145 A
